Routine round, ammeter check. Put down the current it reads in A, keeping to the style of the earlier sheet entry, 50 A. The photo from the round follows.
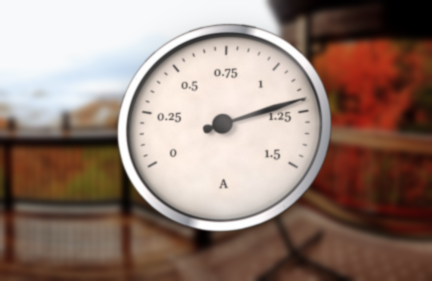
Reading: 1.2 A
